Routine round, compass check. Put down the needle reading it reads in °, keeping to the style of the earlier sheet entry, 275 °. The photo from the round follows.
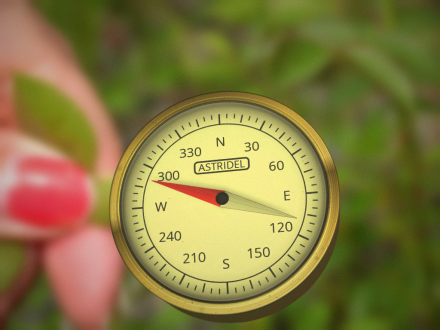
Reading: 290 °
